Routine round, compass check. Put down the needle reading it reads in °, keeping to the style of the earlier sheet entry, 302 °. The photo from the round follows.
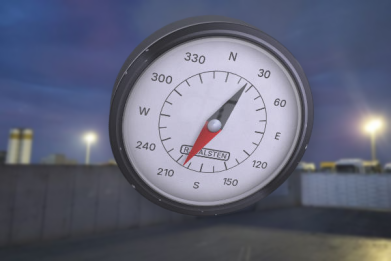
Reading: 202.5 °
